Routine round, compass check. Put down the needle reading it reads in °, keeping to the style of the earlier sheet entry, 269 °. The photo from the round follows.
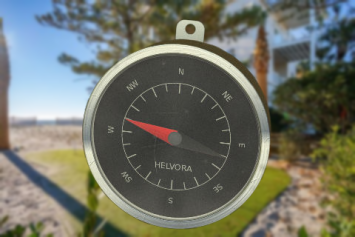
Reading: 285 °
